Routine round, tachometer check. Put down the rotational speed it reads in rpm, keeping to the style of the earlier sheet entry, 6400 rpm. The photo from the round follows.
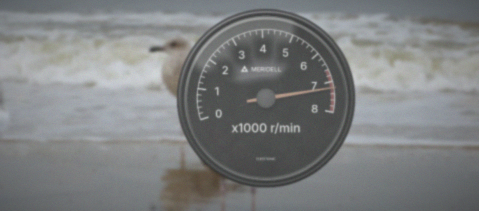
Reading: 7200 rpm
